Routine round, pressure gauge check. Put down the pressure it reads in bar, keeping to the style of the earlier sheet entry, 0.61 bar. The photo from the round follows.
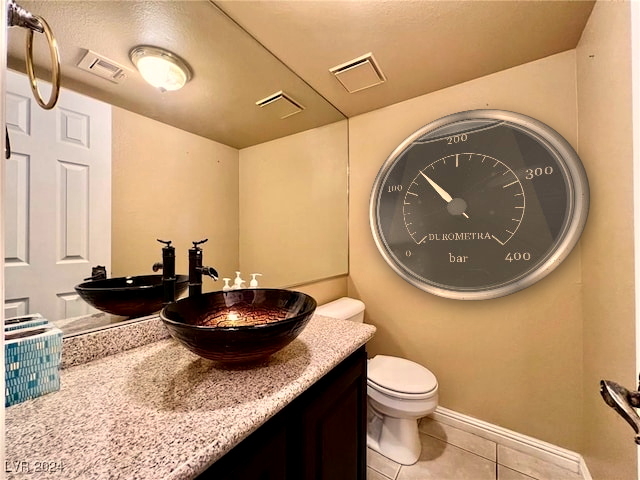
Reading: 140 bar
